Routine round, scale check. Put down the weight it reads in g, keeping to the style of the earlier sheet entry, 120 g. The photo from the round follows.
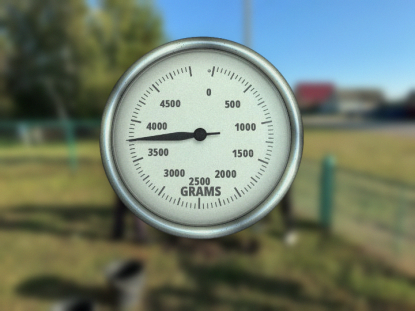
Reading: 3750 g
